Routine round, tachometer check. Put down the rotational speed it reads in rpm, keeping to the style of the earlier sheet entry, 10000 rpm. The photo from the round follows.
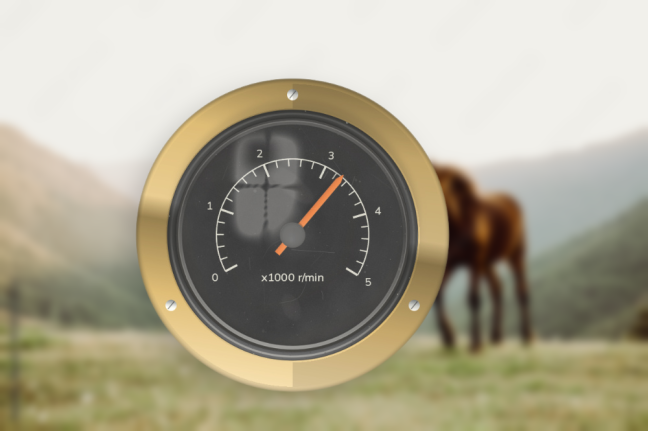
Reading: 3300 rpm
